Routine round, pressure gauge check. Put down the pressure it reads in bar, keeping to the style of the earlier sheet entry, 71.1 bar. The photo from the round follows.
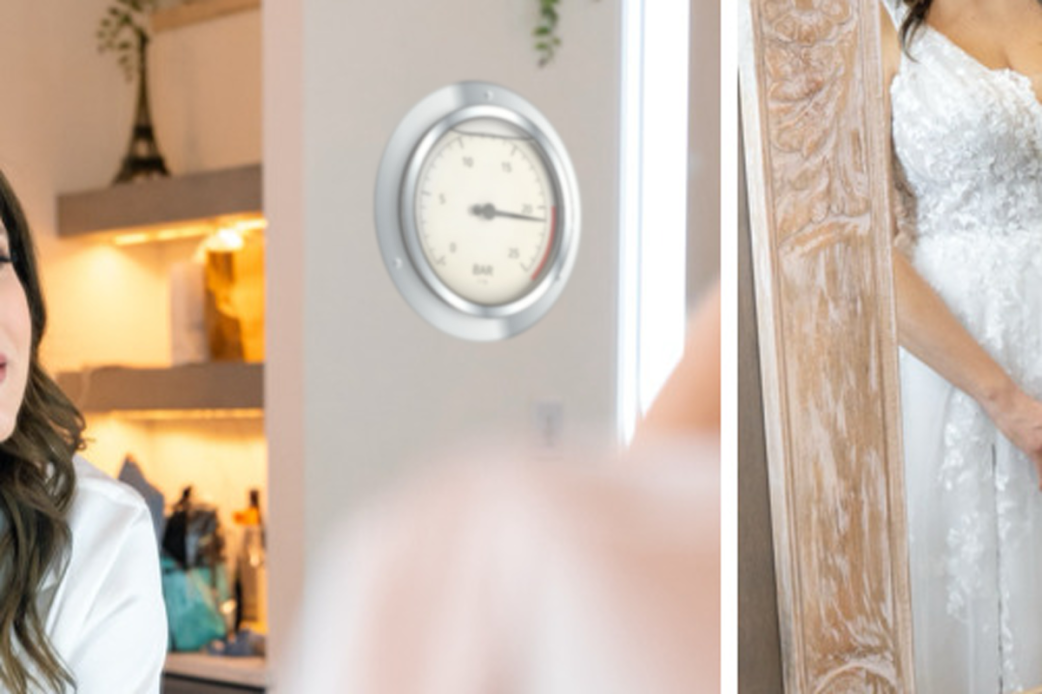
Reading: 21 bar
